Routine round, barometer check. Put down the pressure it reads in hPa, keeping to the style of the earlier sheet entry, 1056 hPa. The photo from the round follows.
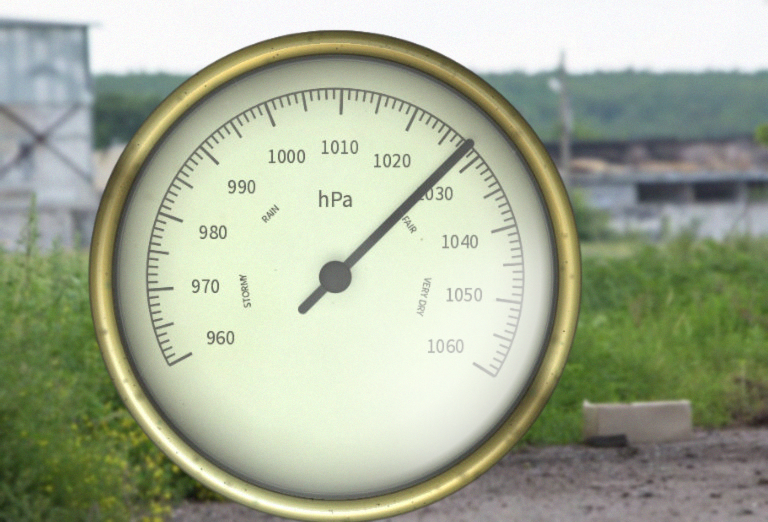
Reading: 1028 hPa
